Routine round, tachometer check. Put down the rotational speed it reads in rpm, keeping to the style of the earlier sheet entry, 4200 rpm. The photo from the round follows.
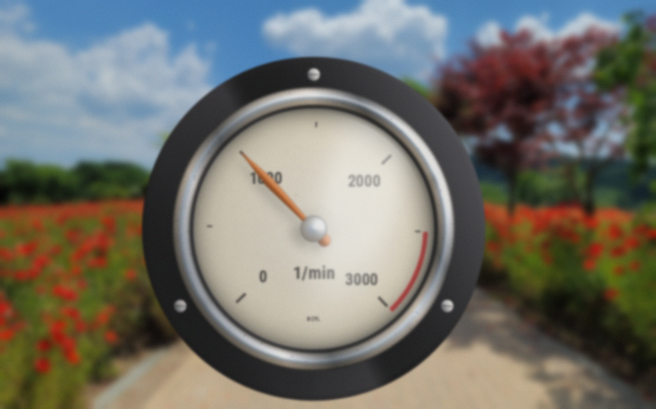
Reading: 1000 rpm
